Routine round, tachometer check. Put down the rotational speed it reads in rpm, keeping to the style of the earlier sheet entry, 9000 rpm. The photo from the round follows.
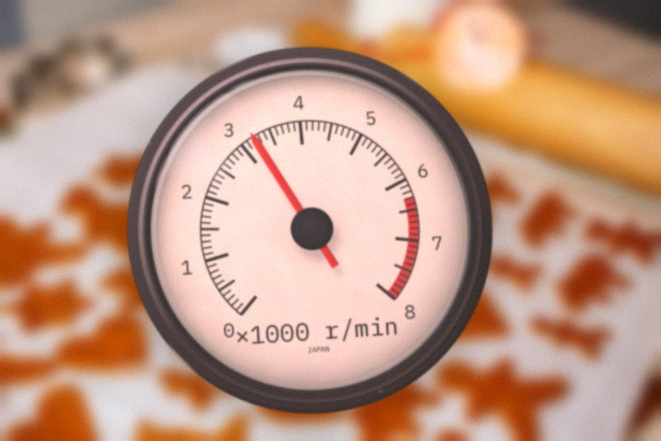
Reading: 3200 rpm
